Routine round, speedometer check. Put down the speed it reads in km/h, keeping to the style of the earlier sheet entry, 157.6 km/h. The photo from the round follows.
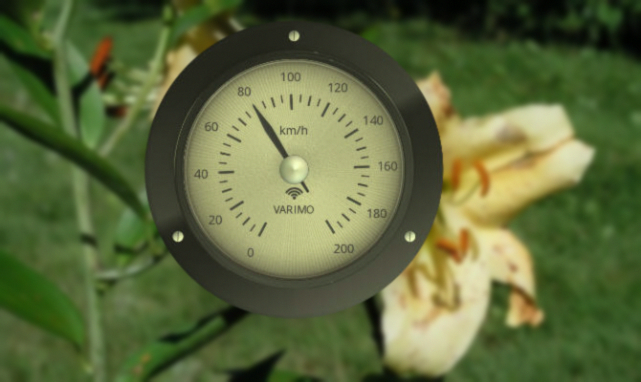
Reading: 80 km/h
